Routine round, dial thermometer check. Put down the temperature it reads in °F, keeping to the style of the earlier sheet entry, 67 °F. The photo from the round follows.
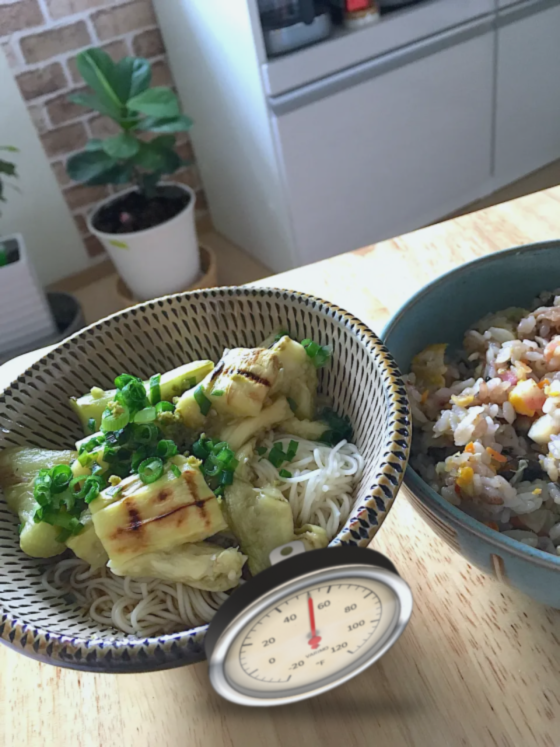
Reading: 52 °F
